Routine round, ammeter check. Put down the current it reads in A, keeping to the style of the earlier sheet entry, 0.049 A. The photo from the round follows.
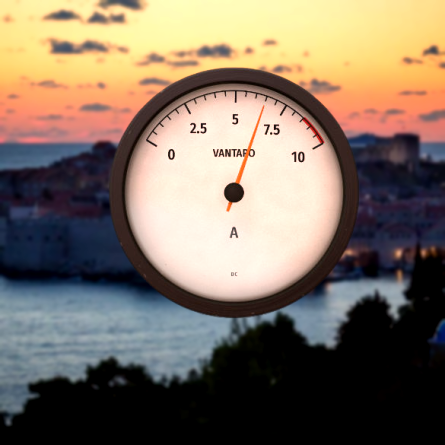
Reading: 6.5 A
